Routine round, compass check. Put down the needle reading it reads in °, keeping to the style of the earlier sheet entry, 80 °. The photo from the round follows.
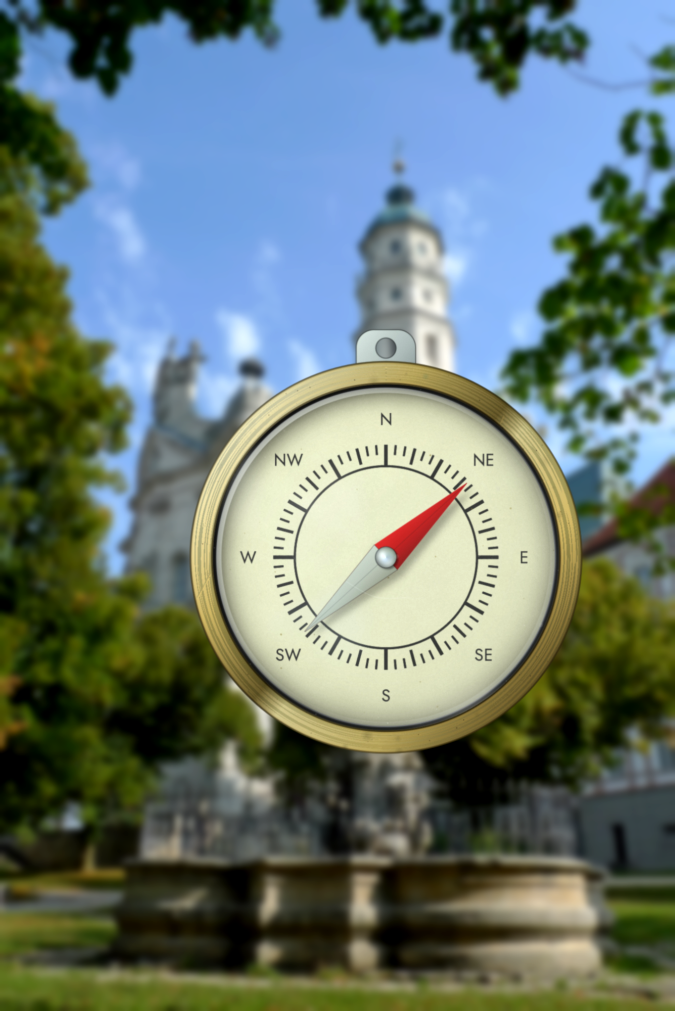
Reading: 47.5 °
